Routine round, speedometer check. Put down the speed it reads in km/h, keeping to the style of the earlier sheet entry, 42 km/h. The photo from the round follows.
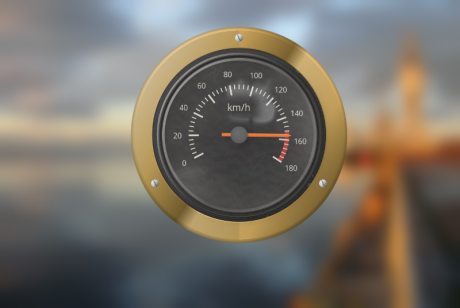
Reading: 156 km/h
